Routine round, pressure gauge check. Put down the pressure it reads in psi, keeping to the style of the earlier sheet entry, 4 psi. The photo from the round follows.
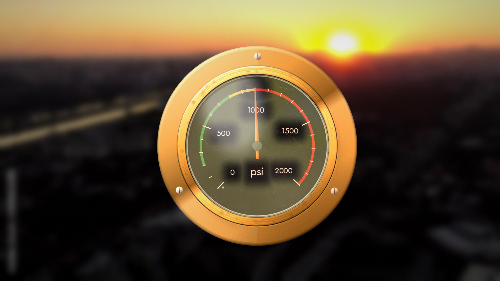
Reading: 1000 psi
